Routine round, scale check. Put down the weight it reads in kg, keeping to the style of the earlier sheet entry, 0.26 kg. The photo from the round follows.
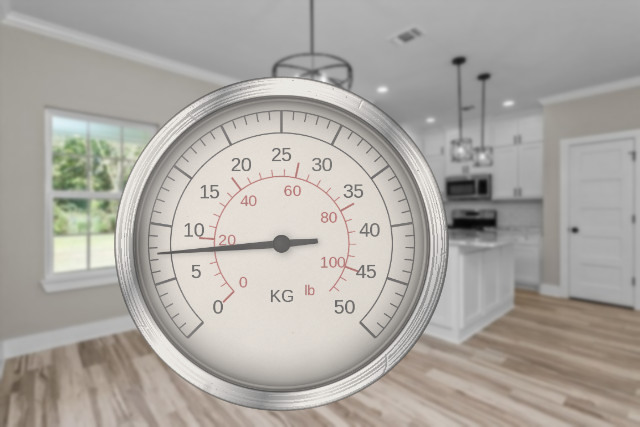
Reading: 7.5 kg
